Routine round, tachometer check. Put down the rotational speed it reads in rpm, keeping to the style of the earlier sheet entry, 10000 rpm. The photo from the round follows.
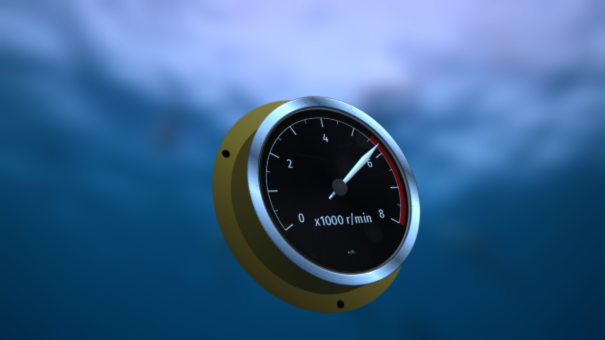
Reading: 5750 rpm
